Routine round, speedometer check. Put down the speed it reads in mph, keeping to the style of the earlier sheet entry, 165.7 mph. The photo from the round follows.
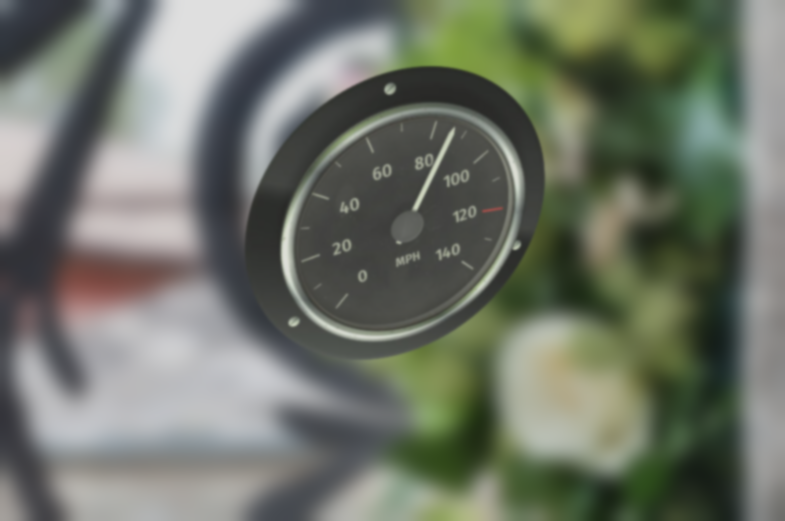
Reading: 85 mph
